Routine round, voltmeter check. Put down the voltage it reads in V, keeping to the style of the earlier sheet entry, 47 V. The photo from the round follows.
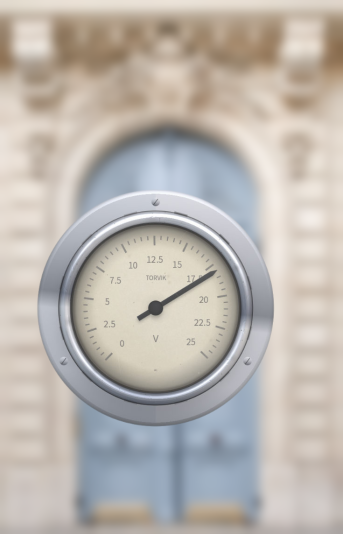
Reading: 18 V
